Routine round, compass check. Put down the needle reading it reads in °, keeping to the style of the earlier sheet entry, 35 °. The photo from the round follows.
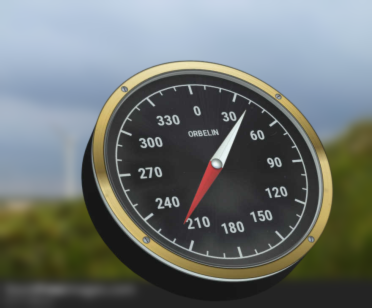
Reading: 220 °
